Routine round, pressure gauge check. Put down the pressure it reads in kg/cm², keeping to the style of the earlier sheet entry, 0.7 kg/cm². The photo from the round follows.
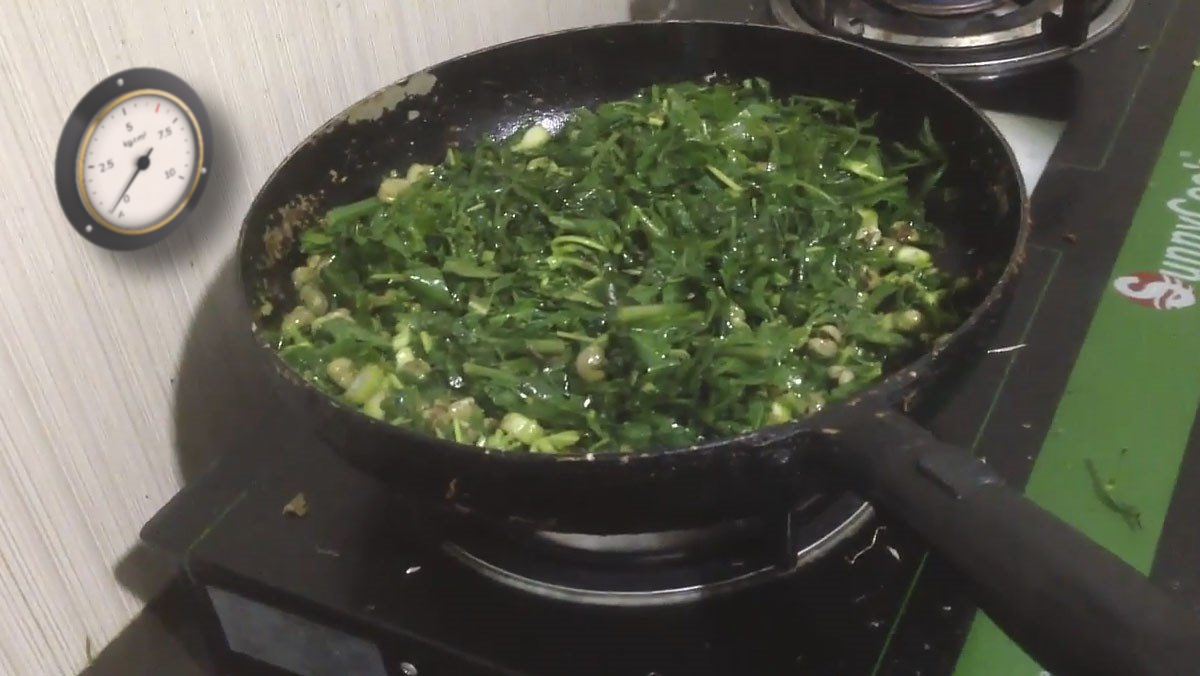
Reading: 0.5 kg/cm²
